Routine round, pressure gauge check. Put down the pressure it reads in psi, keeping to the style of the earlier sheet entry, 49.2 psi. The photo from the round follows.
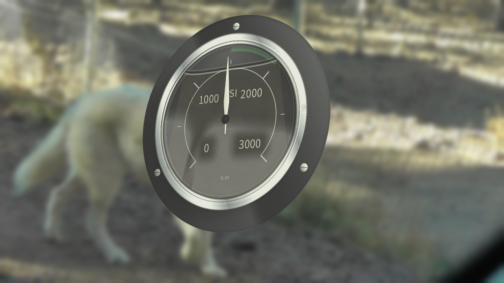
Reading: 1500 psi
